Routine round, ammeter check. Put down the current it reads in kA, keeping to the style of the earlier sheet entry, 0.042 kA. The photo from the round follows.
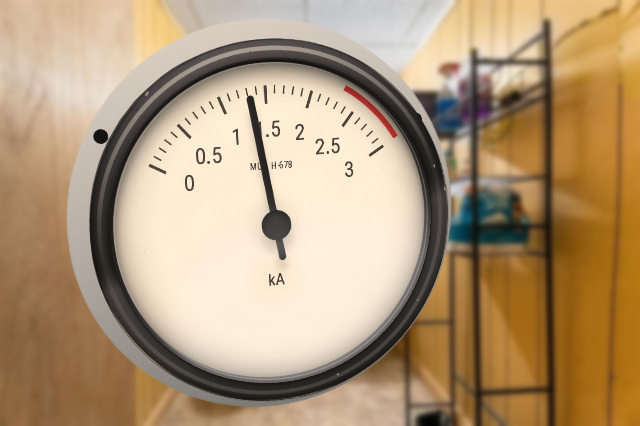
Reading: 1.3 kA
